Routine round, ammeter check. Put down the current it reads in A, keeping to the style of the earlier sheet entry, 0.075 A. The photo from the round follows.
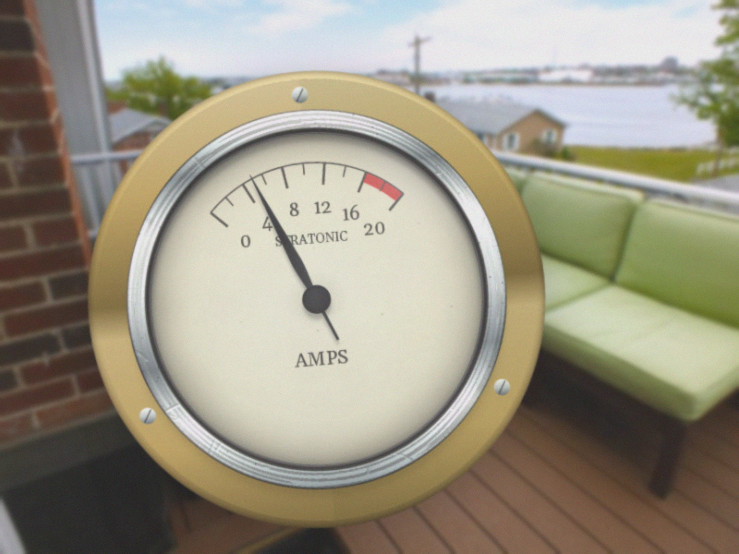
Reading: 5 A
